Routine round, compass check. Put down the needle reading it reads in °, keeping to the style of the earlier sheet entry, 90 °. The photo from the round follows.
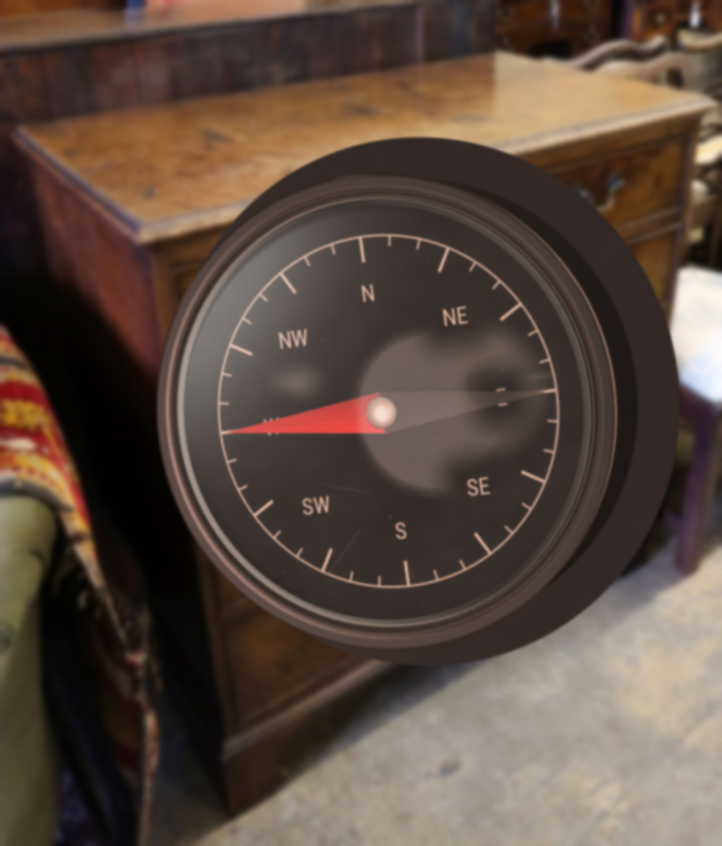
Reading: 270 °
